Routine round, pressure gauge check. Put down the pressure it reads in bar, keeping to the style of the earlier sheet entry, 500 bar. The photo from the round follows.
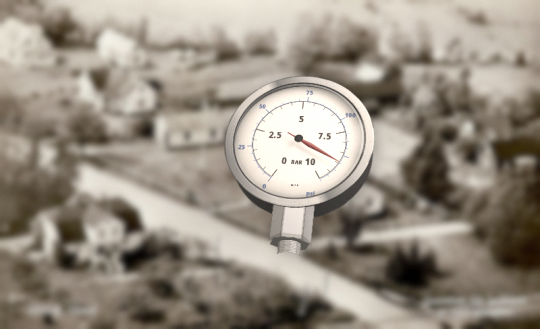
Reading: 9 bar
